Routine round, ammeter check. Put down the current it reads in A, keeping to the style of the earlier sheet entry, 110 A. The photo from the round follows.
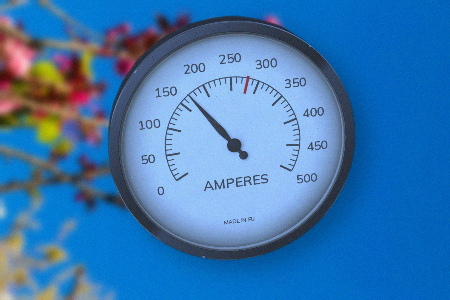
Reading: 170 A
